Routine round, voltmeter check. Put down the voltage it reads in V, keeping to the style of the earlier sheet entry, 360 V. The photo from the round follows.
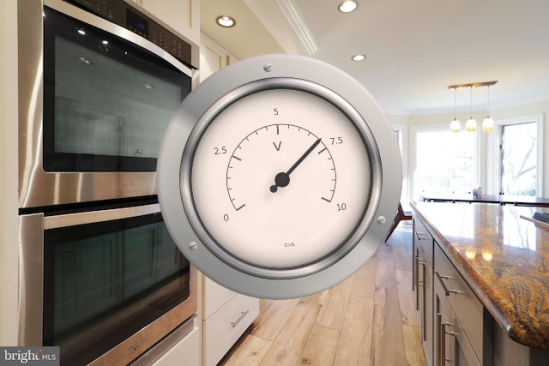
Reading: 7 V
